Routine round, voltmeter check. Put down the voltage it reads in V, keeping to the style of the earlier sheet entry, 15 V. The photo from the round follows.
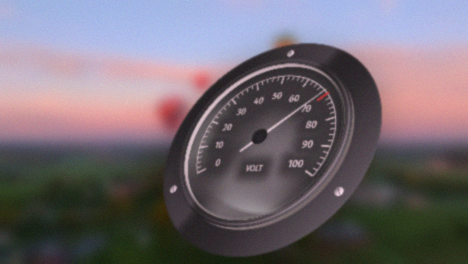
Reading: 70 V
